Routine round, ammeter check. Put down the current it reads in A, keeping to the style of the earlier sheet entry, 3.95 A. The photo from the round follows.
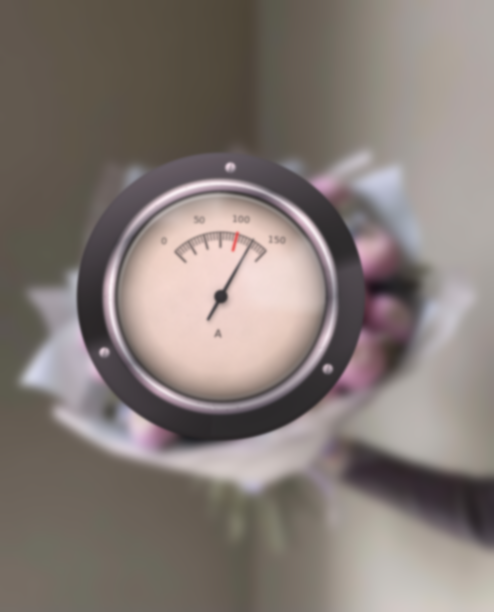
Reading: 125 A
